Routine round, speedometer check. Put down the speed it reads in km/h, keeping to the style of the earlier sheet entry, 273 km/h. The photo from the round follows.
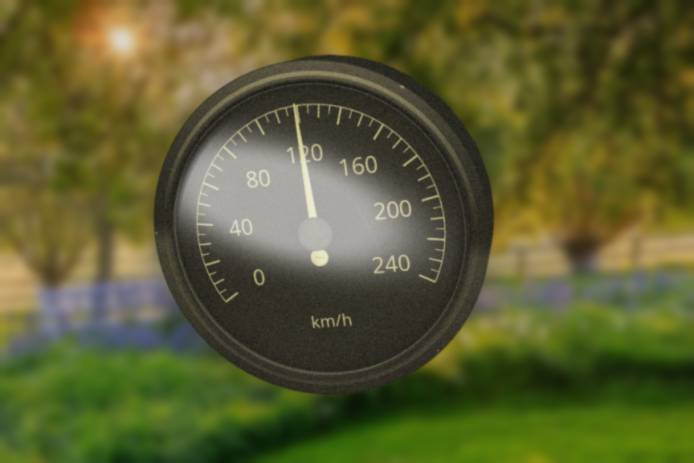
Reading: 120 km/h
